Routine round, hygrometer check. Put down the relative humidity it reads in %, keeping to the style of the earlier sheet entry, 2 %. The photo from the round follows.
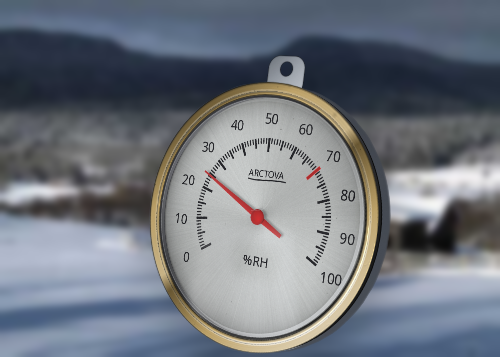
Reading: 25 %
